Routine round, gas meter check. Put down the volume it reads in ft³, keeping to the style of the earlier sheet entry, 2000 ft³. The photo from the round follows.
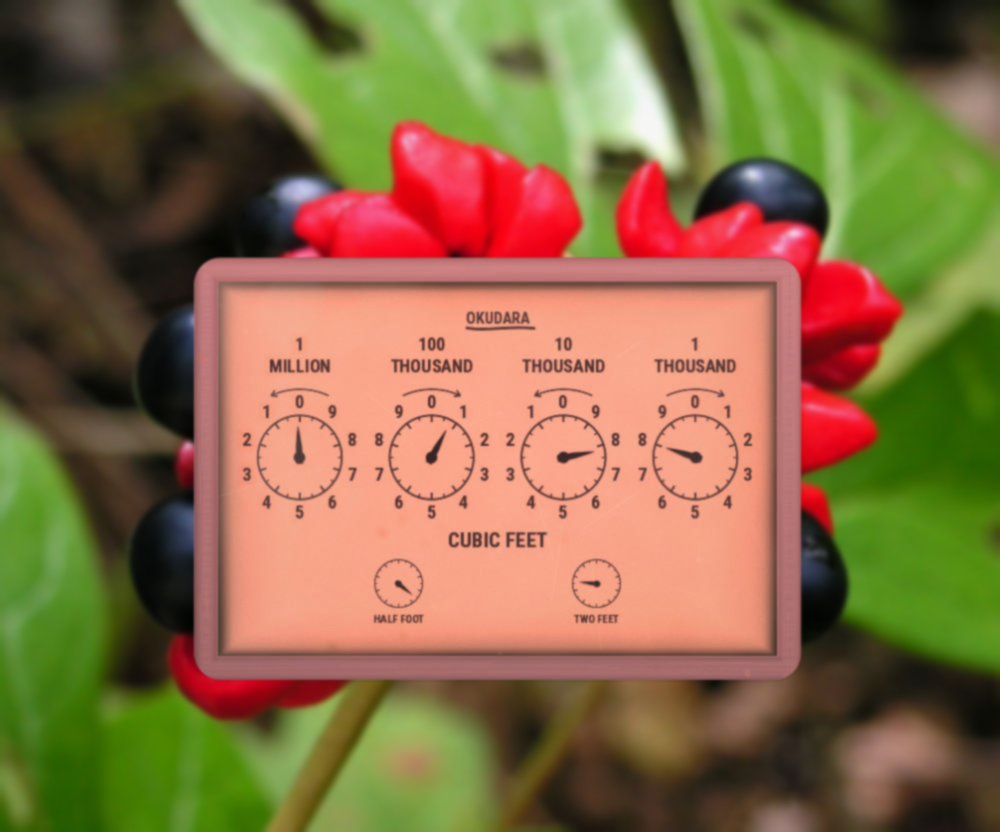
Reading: 7800 ft³
